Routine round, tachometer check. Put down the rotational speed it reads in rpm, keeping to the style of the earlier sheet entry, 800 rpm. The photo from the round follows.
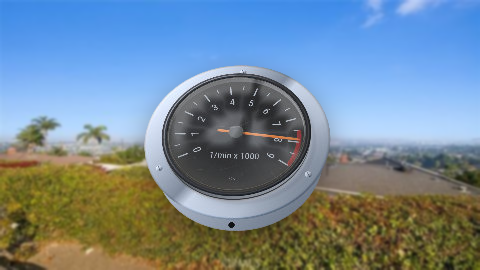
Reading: 8000 rpm
